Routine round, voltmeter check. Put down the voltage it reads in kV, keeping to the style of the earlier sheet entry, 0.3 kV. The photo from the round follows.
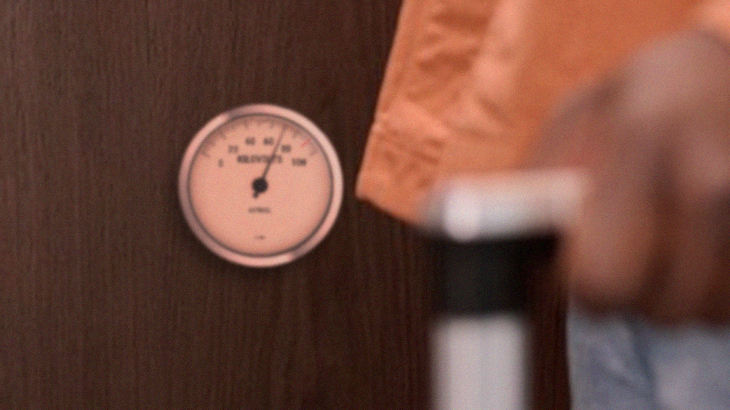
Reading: 70 kV
